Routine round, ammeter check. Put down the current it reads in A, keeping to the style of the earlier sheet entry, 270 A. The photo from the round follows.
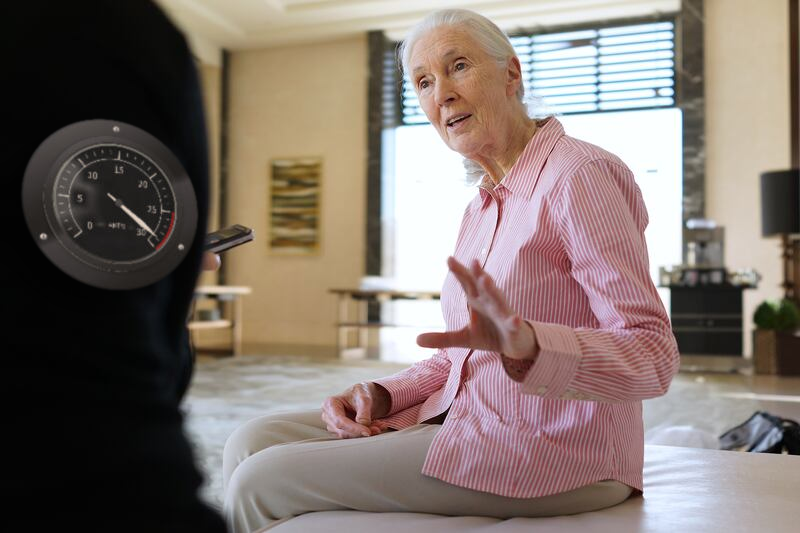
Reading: 29 A
